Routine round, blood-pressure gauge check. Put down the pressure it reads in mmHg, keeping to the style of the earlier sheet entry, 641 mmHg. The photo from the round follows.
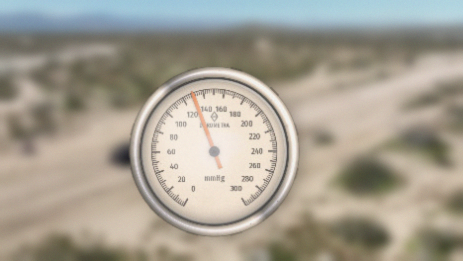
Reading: 130 mmHg
